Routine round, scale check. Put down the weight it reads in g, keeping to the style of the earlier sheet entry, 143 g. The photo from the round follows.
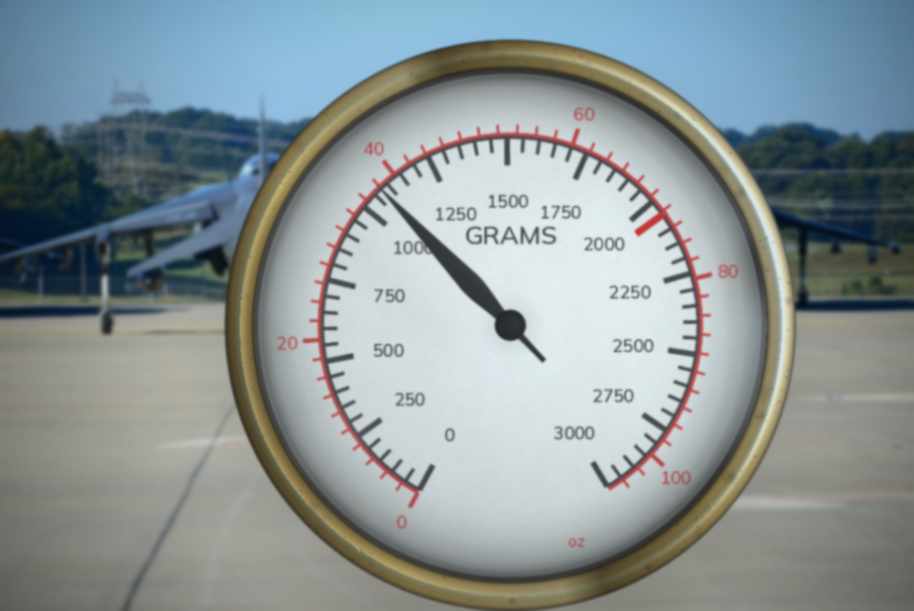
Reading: 1075 g
